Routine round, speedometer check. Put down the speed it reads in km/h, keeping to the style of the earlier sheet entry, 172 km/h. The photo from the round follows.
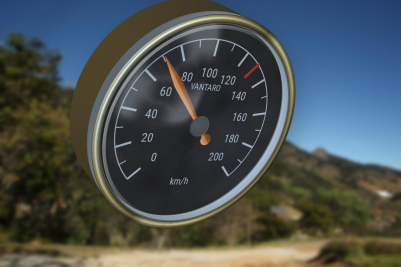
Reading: 70 km/h
